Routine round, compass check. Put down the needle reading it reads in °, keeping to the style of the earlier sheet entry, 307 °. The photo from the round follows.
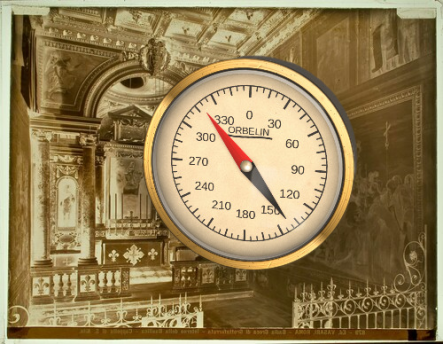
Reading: 320 °
